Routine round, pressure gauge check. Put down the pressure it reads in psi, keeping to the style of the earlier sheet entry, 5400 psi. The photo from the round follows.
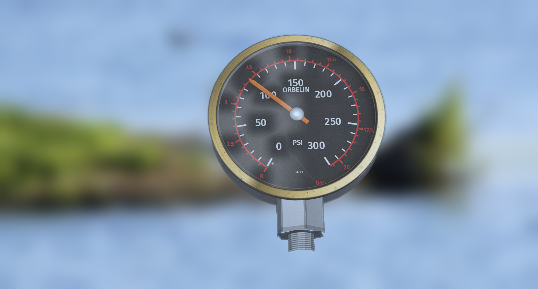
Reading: 100 psi
